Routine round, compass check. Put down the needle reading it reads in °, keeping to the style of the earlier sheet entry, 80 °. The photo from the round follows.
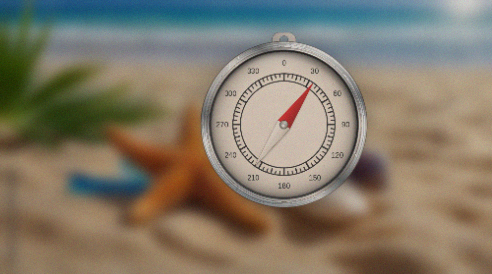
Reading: 35 °
